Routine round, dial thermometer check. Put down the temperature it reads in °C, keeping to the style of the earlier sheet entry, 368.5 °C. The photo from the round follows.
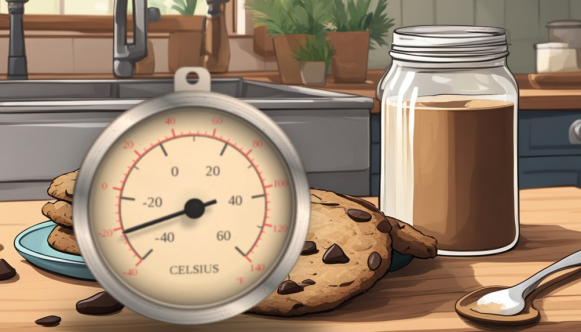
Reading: -30 °C
